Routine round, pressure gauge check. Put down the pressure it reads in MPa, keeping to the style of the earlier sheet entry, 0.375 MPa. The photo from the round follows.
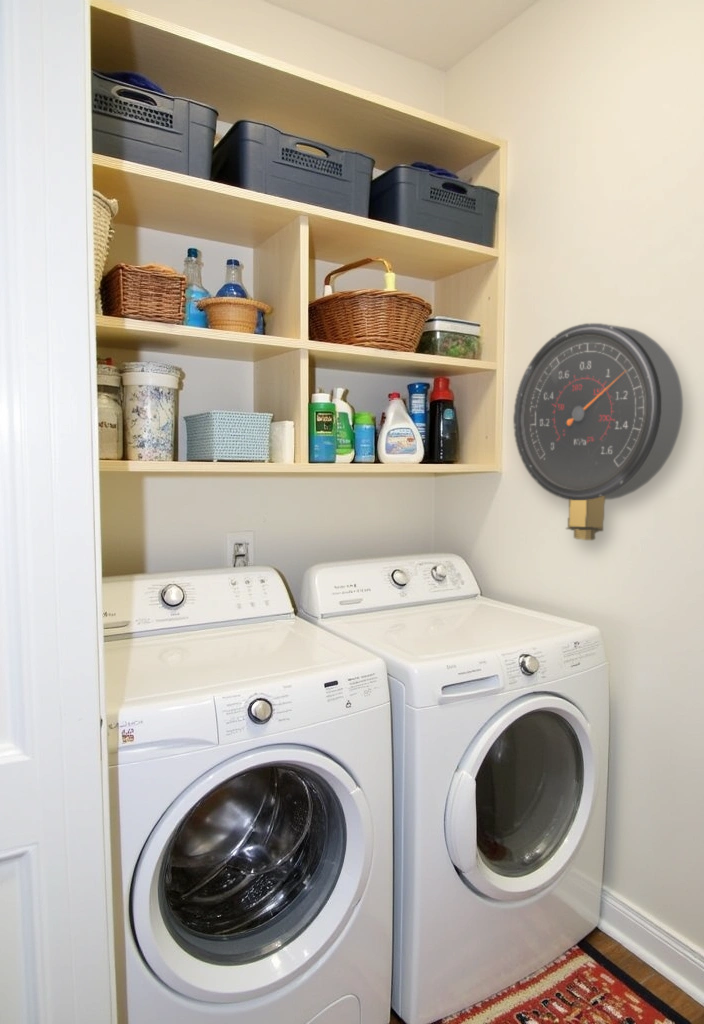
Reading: 1.1 MPa
